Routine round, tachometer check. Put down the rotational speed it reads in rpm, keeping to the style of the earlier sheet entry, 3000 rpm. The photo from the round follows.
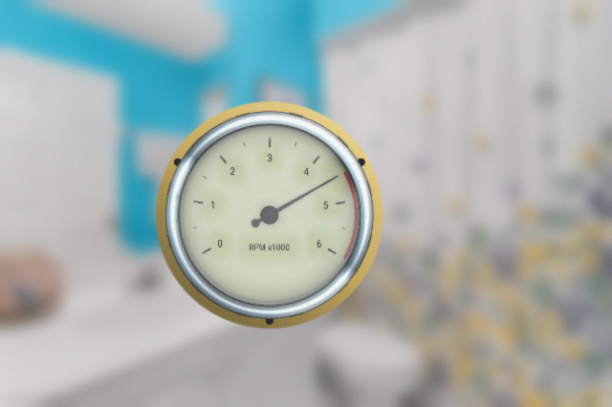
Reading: 4500 rpm
